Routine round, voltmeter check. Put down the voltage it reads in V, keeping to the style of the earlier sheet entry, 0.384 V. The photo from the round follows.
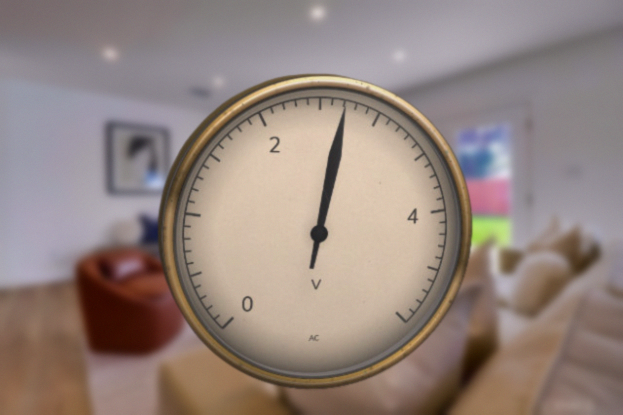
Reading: 2.7 V
